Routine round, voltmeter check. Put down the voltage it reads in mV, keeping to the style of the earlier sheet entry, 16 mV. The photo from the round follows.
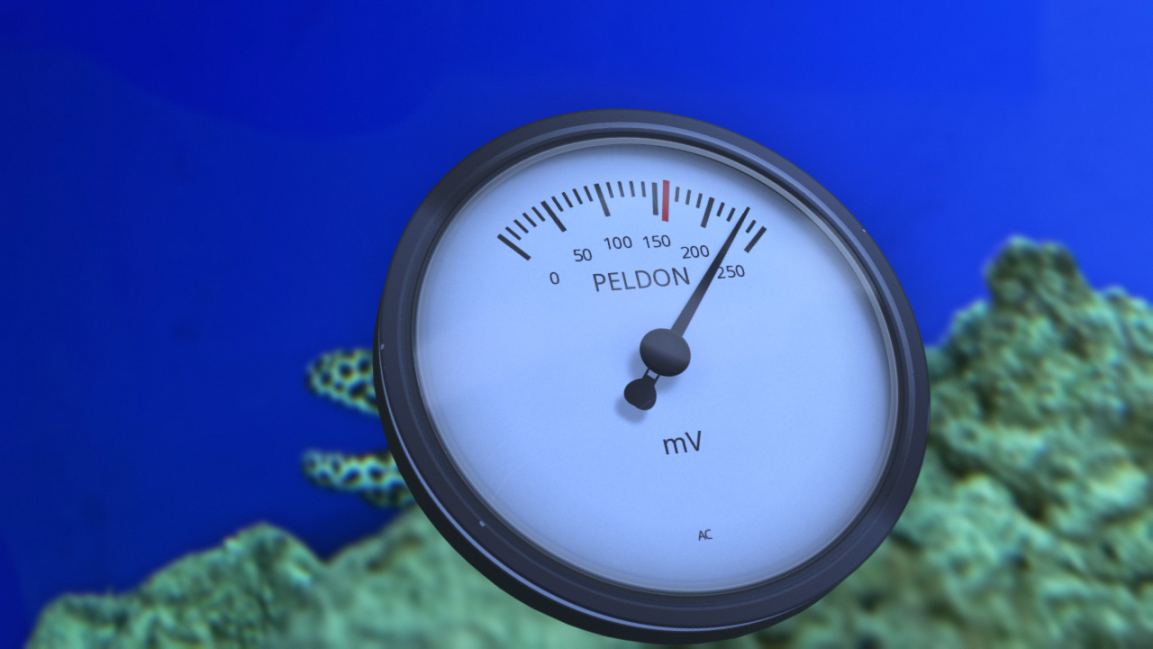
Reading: 230 mV
